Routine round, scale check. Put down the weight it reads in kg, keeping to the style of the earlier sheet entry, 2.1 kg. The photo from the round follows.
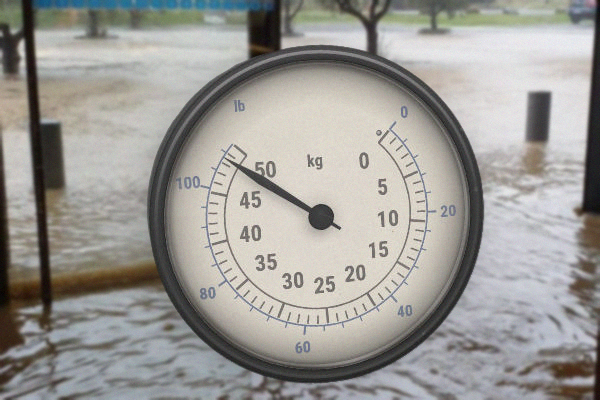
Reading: 48.5 kg
